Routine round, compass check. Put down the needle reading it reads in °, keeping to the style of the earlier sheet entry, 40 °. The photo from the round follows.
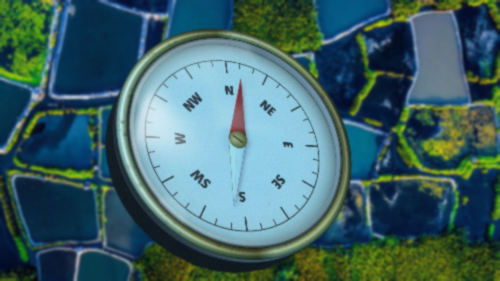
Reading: 10 °
